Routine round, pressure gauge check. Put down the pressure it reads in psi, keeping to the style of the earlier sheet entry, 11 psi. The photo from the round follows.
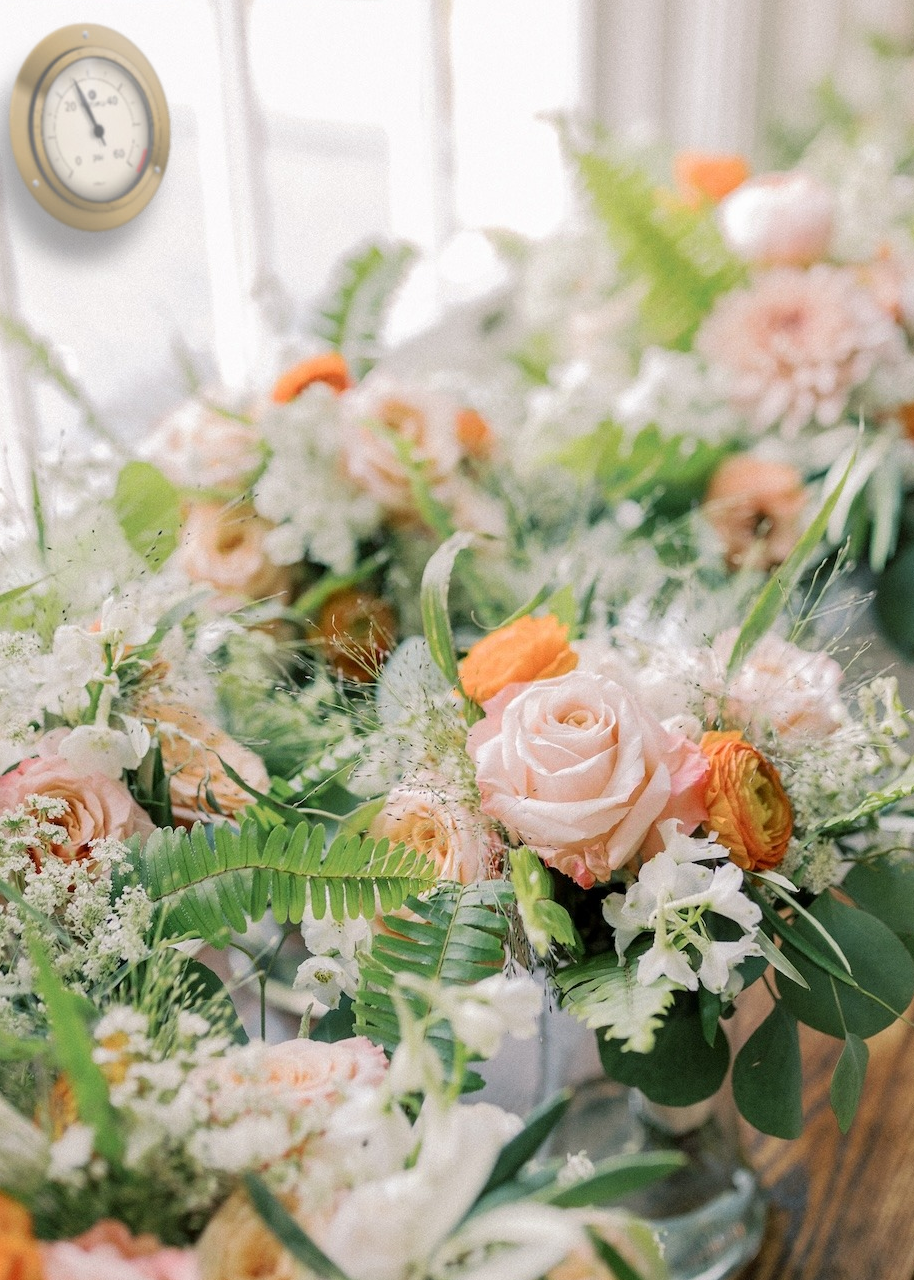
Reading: 25 psi
